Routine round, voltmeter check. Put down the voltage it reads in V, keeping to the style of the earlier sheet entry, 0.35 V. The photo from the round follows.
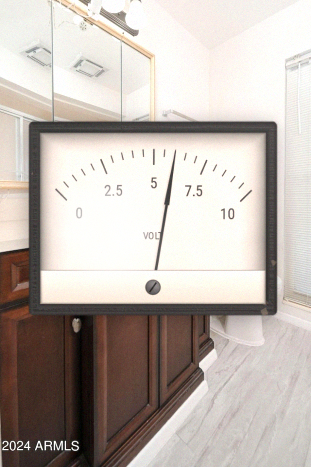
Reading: 6 V
